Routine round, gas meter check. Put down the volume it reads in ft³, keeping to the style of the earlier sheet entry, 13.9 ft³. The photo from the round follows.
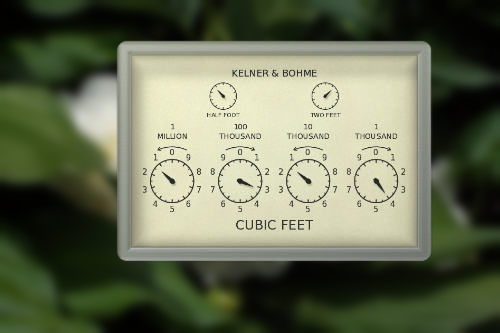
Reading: 131400 ft³
